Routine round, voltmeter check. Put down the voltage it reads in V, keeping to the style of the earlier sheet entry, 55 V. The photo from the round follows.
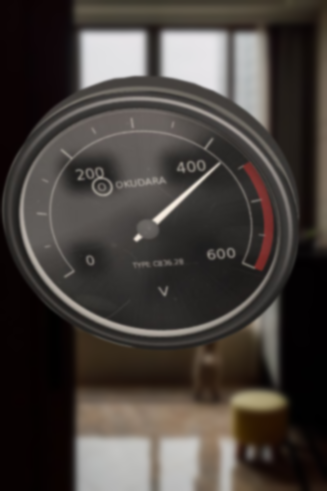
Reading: 425 V
